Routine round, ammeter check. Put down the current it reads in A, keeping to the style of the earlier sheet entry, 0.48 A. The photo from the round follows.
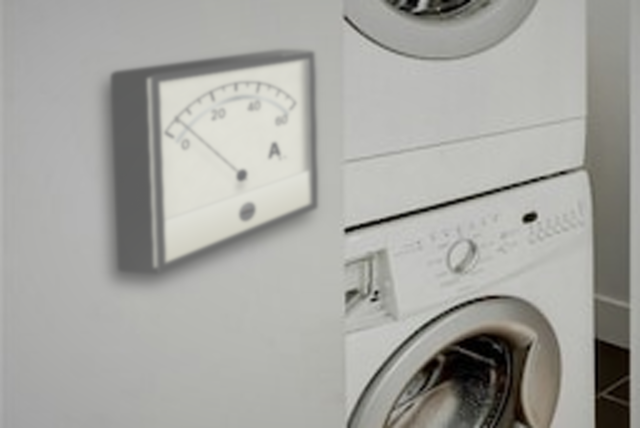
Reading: 5 A
